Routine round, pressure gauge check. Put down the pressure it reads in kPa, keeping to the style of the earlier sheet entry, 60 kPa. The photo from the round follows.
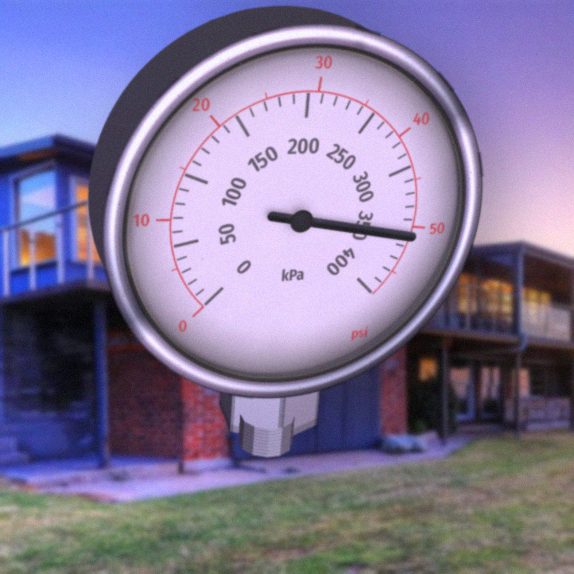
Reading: 350 kPa
